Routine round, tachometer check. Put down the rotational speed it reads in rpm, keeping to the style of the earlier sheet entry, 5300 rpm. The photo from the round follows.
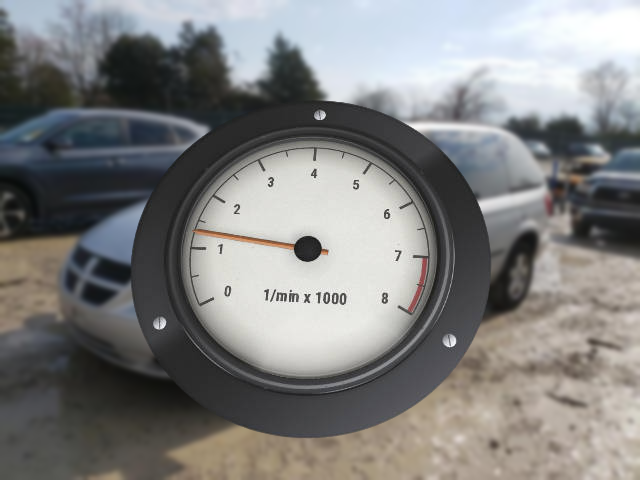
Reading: 1250 rpm
